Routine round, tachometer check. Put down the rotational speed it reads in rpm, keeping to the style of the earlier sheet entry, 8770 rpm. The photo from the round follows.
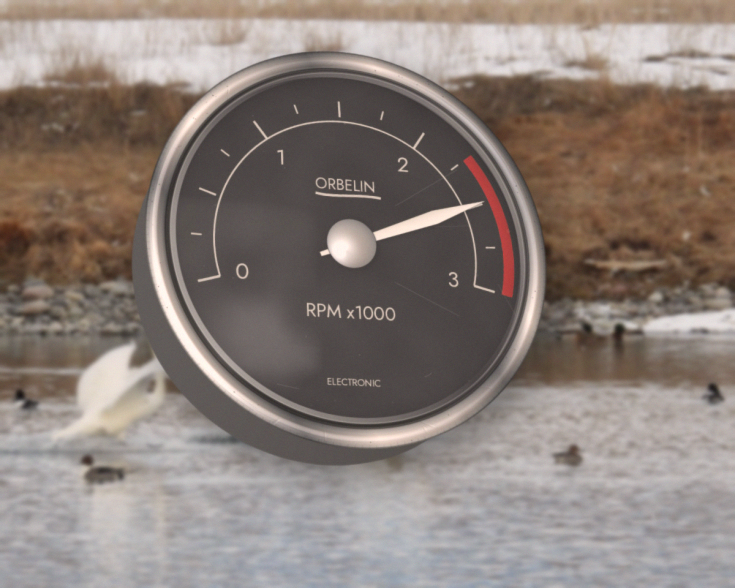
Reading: 2500 rpm
